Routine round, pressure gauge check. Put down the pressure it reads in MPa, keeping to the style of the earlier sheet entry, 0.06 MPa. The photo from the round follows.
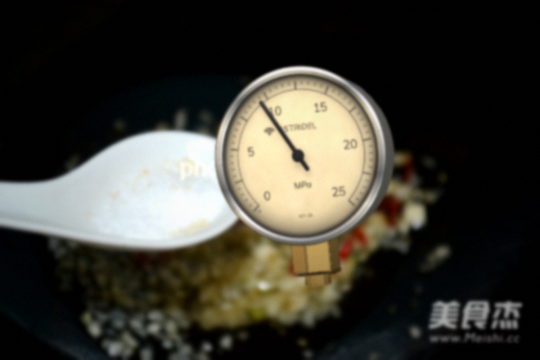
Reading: 9.5 MPa
